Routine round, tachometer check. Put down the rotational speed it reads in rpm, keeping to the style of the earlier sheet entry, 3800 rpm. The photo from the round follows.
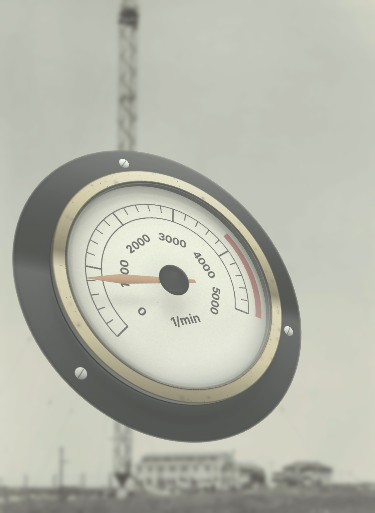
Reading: 800 rpm
